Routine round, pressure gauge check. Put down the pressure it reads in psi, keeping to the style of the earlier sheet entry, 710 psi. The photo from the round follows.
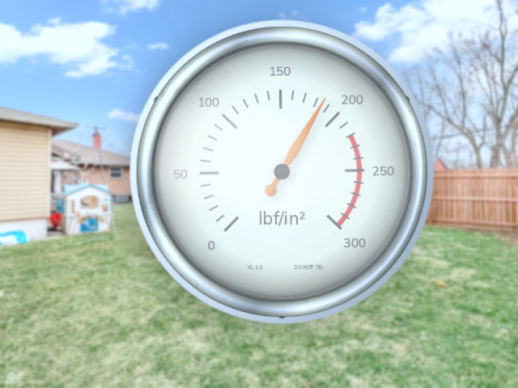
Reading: 185 psi
